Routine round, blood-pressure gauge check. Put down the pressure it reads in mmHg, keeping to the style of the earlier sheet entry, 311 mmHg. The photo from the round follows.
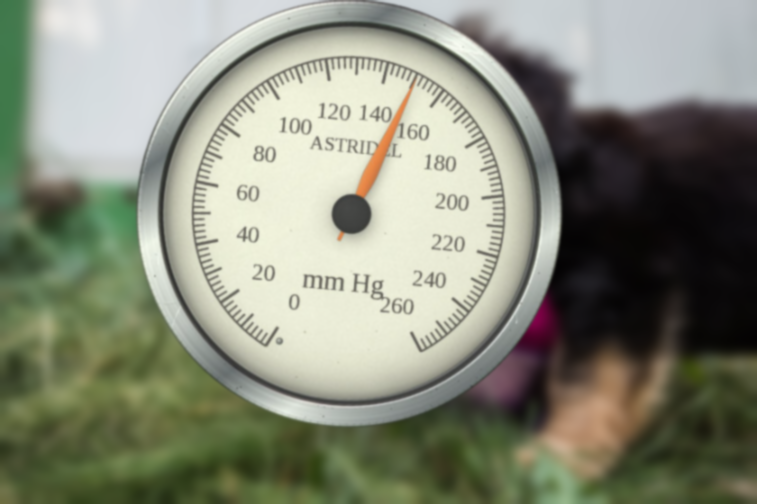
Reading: 150 mmHg
